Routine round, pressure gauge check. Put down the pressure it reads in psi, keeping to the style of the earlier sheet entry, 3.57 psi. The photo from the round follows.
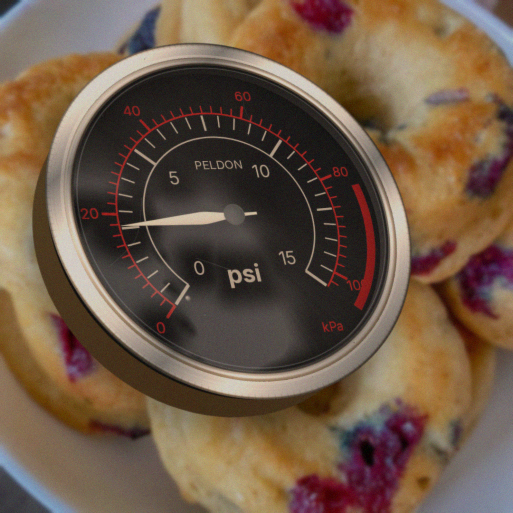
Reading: 2.5 psi
